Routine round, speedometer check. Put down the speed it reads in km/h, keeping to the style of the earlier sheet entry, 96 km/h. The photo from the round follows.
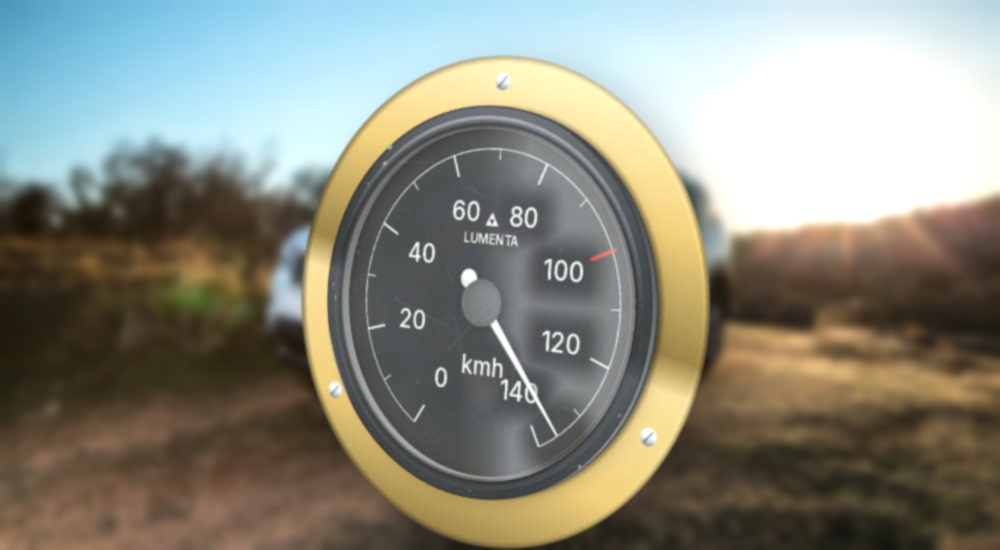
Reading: 135 km/h
